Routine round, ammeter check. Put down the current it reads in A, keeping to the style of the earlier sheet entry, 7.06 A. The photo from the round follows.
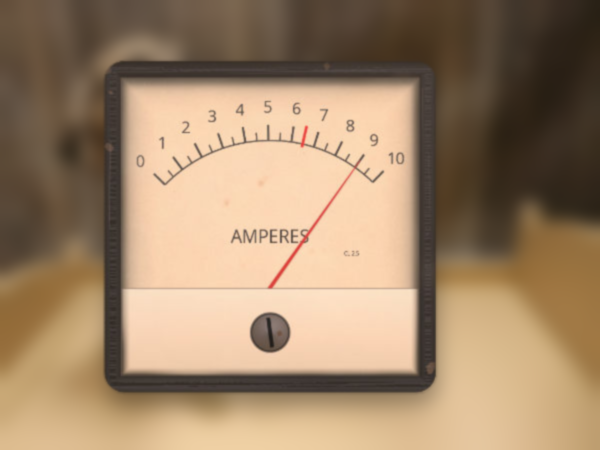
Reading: 9 A
